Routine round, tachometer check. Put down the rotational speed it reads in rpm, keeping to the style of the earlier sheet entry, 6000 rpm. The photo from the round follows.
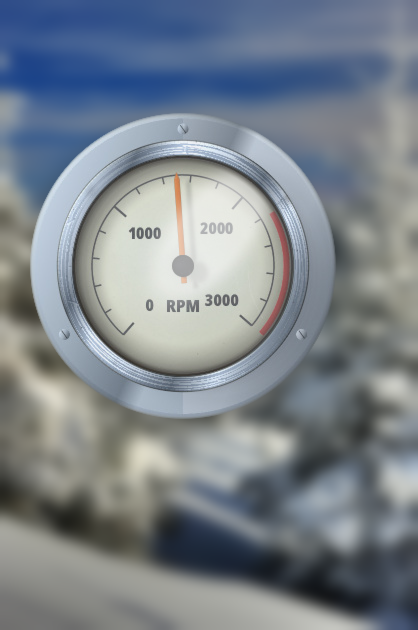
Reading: 1500 rpm
